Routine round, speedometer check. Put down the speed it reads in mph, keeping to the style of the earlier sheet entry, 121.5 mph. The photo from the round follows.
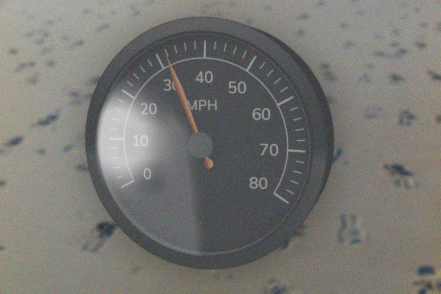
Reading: 32 mph
